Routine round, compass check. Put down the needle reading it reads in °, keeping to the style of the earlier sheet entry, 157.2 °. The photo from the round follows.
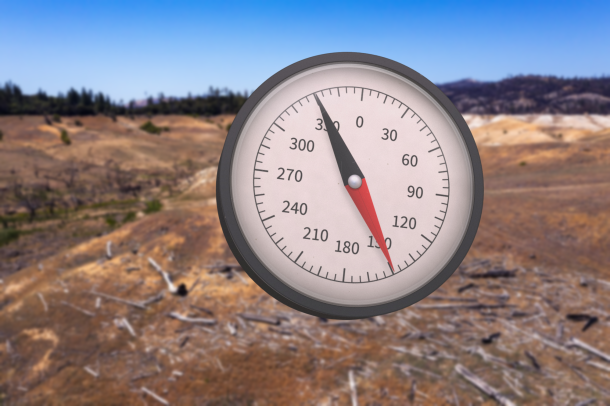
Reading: 150 °
